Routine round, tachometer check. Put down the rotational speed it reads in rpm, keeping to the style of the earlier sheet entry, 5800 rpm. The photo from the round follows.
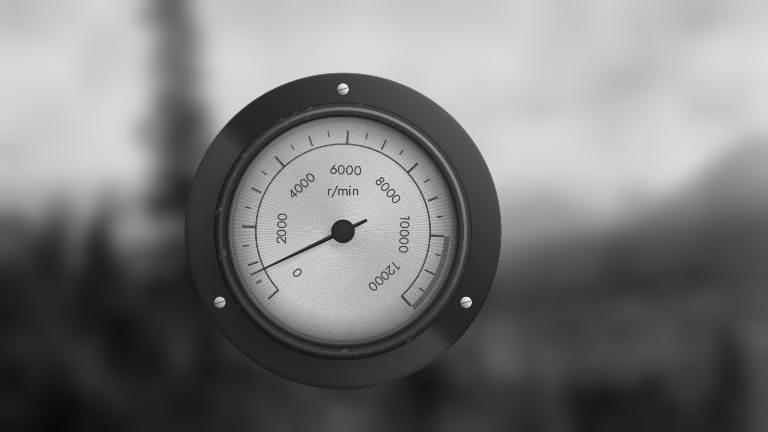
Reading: 750 rpm
